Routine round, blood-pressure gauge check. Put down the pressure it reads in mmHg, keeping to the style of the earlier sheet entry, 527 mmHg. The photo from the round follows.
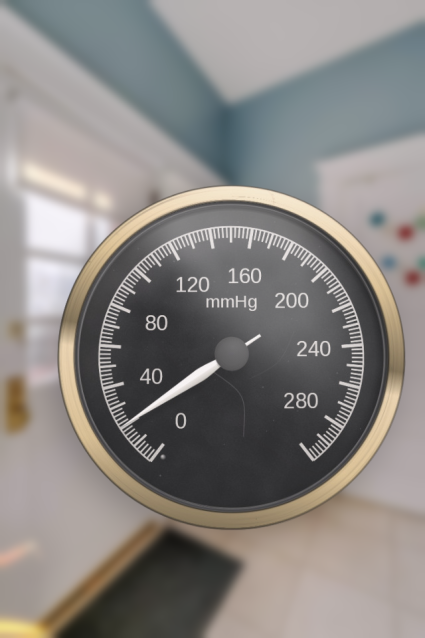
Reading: 20 mmHg
